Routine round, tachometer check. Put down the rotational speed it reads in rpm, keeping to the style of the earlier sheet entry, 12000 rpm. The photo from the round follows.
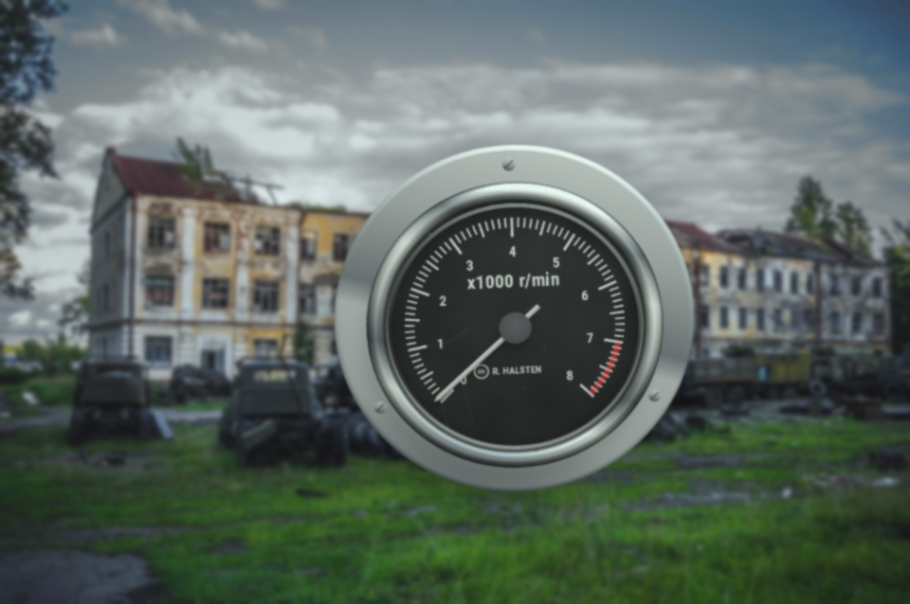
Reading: 100 rpm
